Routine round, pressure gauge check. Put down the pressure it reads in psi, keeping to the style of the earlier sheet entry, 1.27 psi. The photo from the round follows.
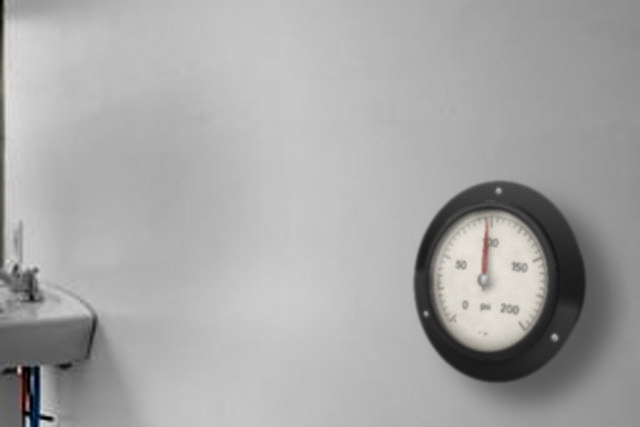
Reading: 100 psi
